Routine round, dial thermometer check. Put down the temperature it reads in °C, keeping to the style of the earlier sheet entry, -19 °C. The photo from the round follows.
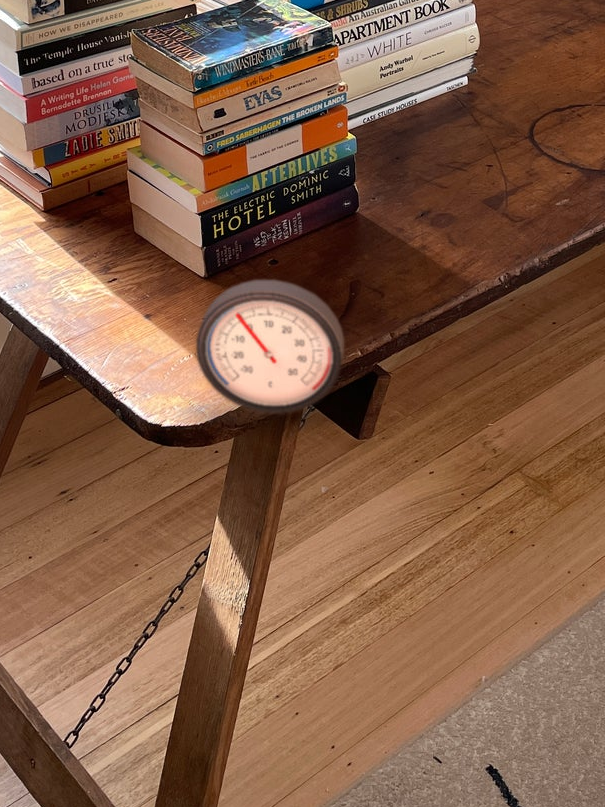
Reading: 0 °C
